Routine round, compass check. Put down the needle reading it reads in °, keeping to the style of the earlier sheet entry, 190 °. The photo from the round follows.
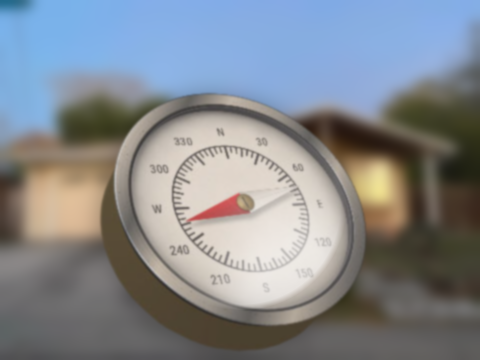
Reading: 255 °
